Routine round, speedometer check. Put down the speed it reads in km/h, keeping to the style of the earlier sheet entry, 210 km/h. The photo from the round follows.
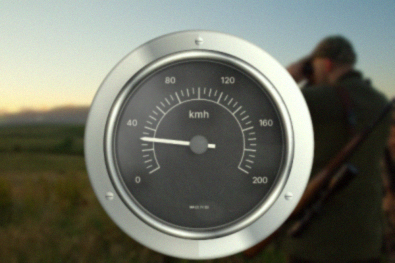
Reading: 30 km/h
